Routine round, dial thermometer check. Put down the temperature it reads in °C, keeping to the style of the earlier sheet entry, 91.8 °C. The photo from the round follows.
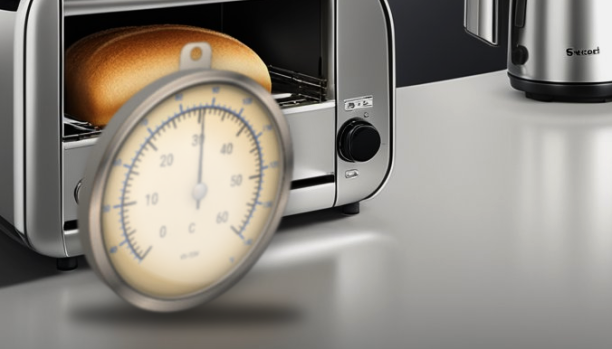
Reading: 30 °C
